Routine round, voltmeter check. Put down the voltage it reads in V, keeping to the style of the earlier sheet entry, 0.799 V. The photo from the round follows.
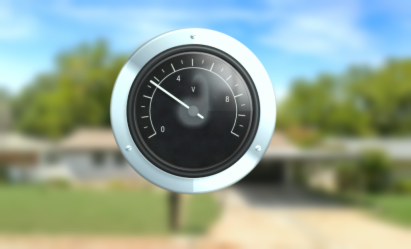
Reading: 2.75 V
